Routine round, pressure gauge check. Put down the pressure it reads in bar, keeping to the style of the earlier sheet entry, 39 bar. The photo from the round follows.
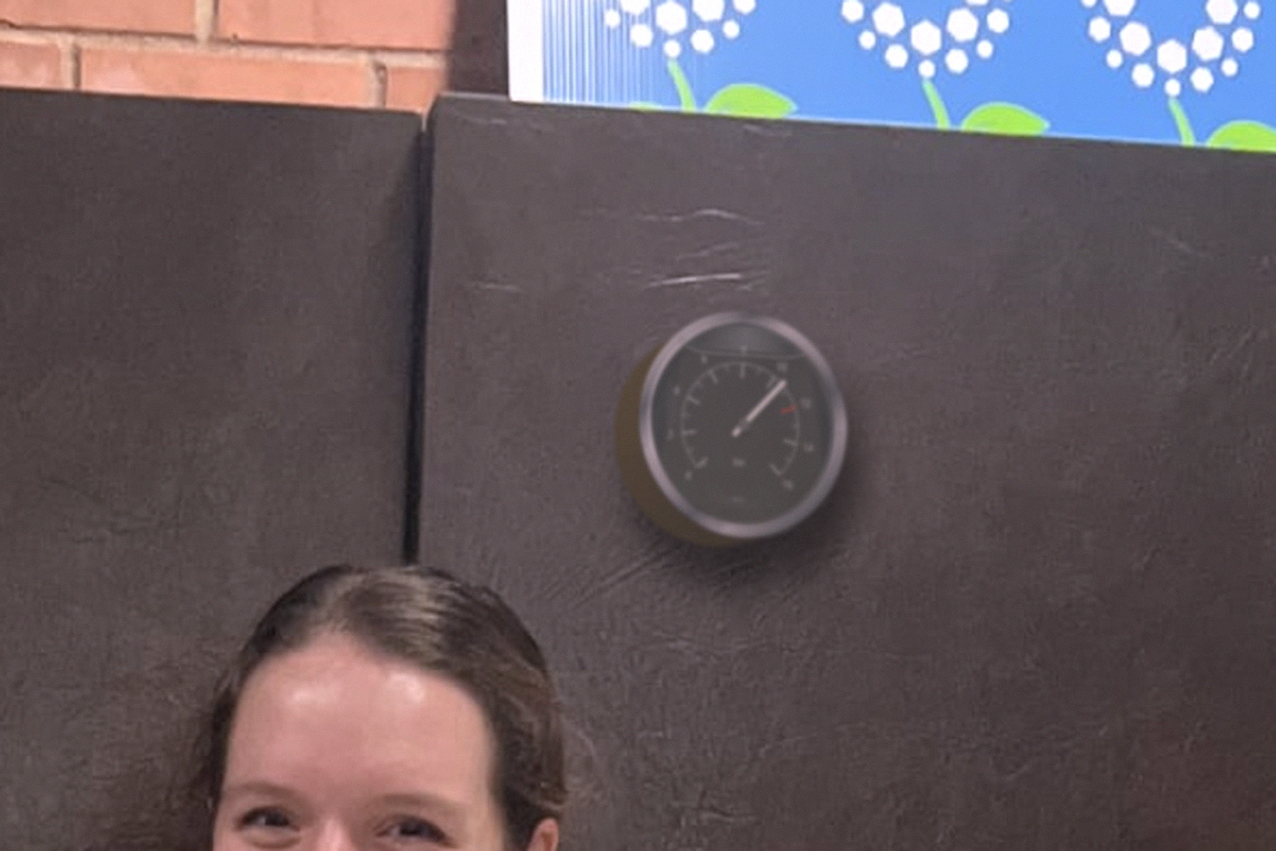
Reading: 10.5 bar
